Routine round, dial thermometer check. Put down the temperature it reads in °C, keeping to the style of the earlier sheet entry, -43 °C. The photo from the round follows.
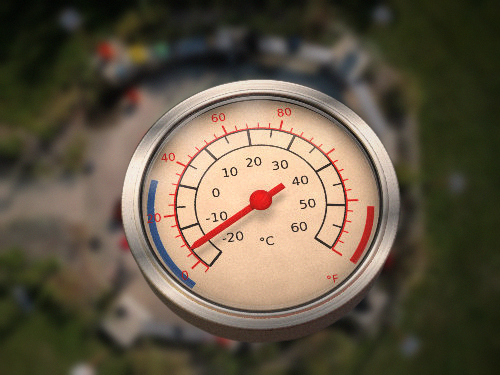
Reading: -15 °C
